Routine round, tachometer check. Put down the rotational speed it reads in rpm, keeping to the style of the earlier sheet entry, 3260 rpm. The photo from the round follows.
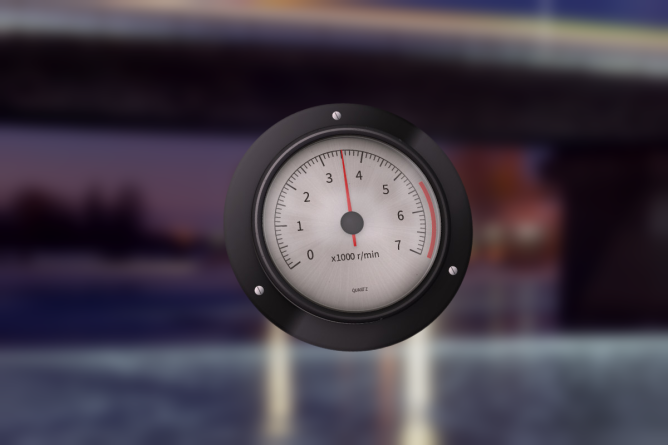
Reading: 3500 rpm
